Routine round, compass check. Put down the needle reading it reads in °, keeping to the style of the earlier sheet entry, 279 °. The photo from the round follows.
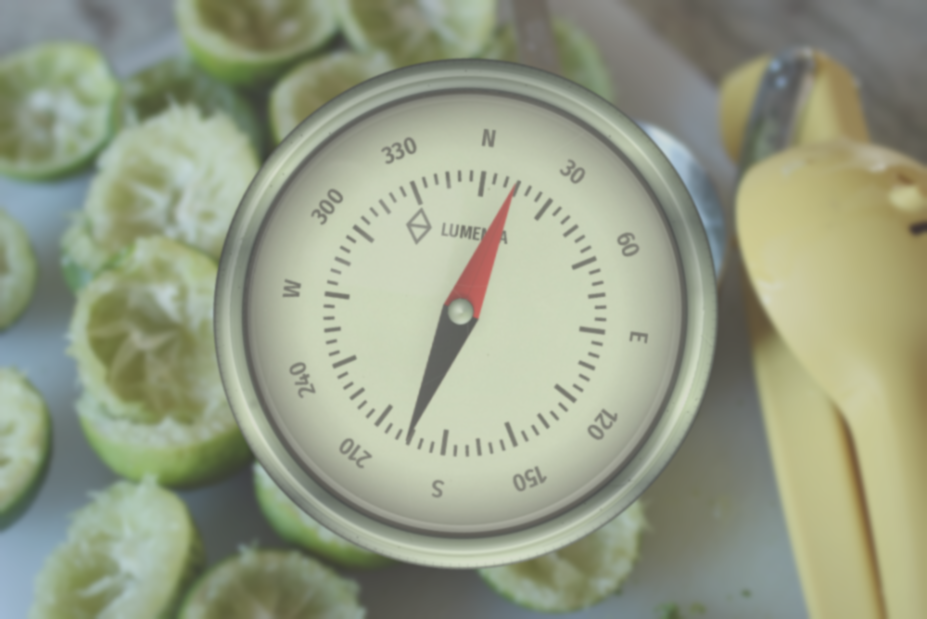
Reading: 15 °
